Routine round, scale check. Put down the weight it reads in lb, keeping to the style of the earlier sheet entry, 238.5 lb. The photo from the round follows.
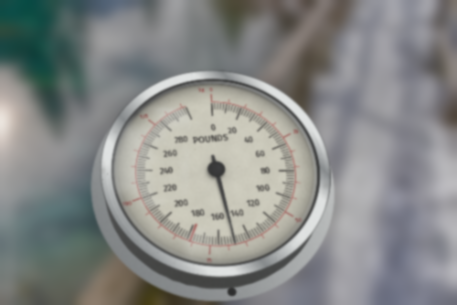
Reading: 150 lb
